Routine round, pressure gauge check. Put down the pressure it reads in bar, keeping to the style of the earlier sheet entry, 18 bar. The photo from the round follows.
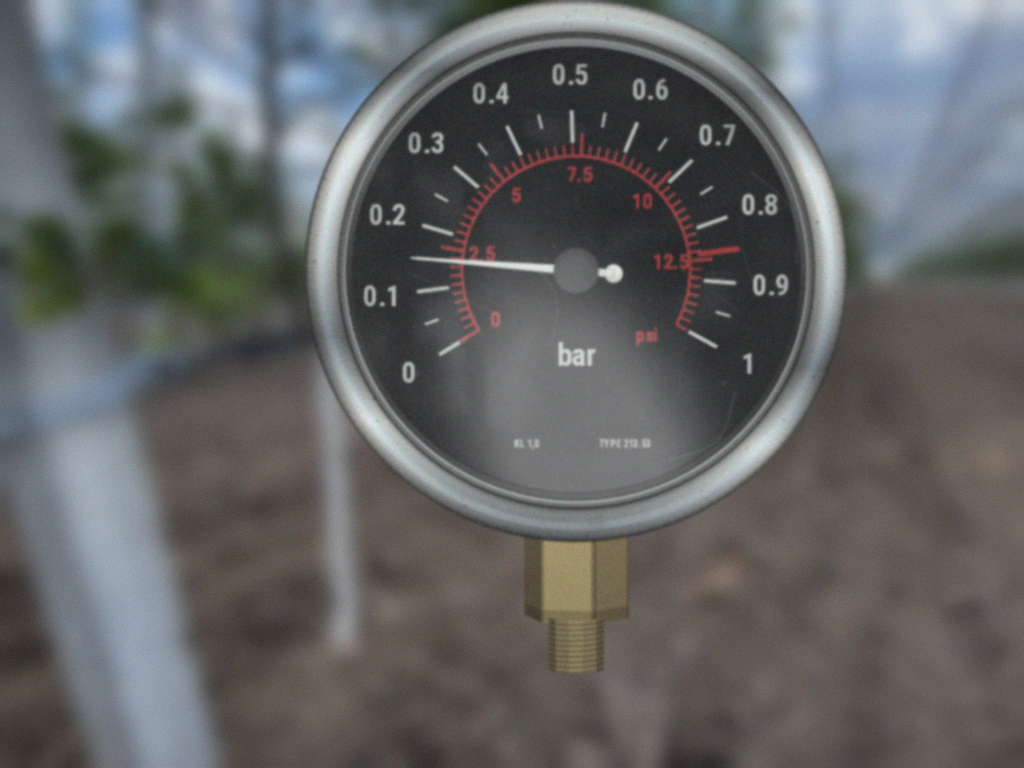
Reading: 0.15 bar
